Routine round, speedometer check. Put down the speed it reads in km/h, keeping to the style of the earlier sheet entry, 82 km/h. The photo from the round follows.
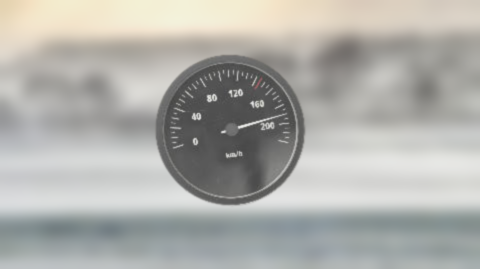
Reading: 190 km/h
